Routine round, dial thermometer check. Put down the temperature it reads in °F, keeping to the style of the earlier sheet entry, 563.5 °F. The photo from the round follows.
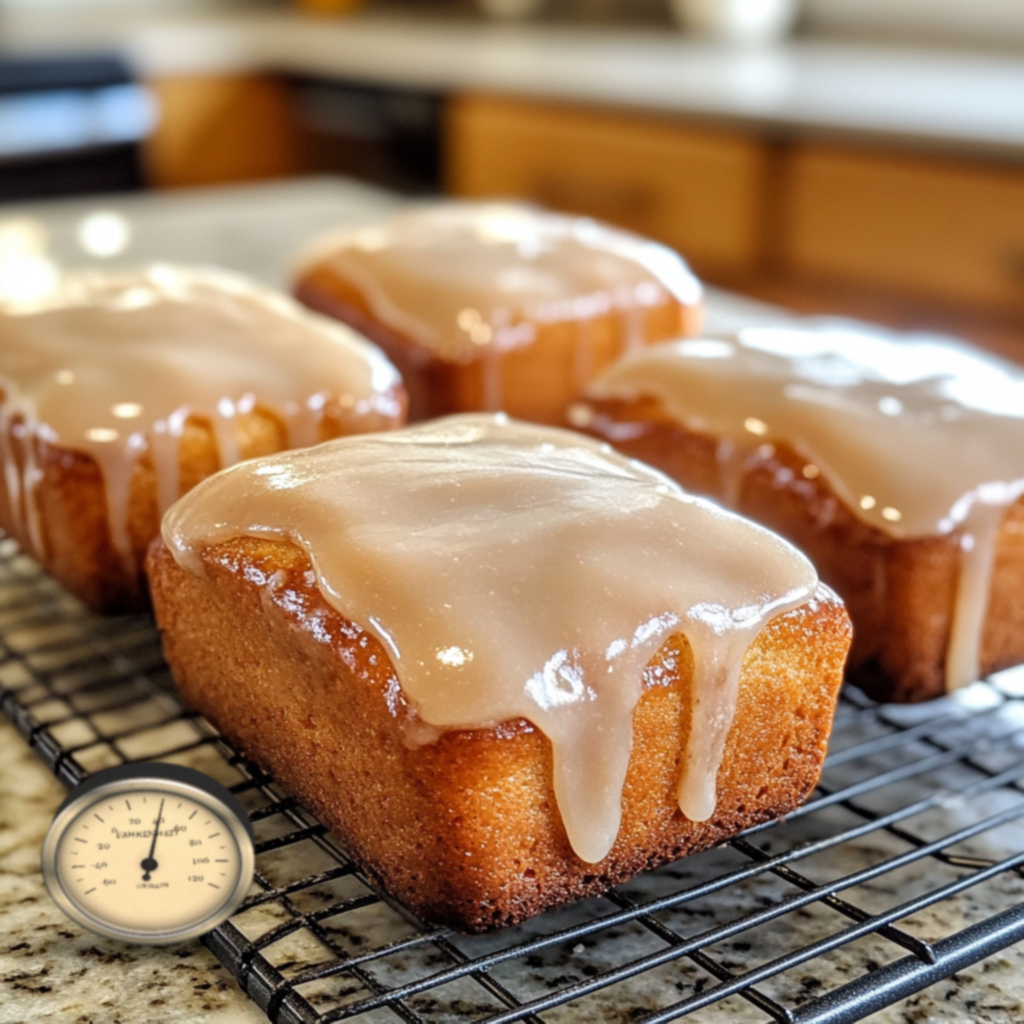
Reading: 40 °F
